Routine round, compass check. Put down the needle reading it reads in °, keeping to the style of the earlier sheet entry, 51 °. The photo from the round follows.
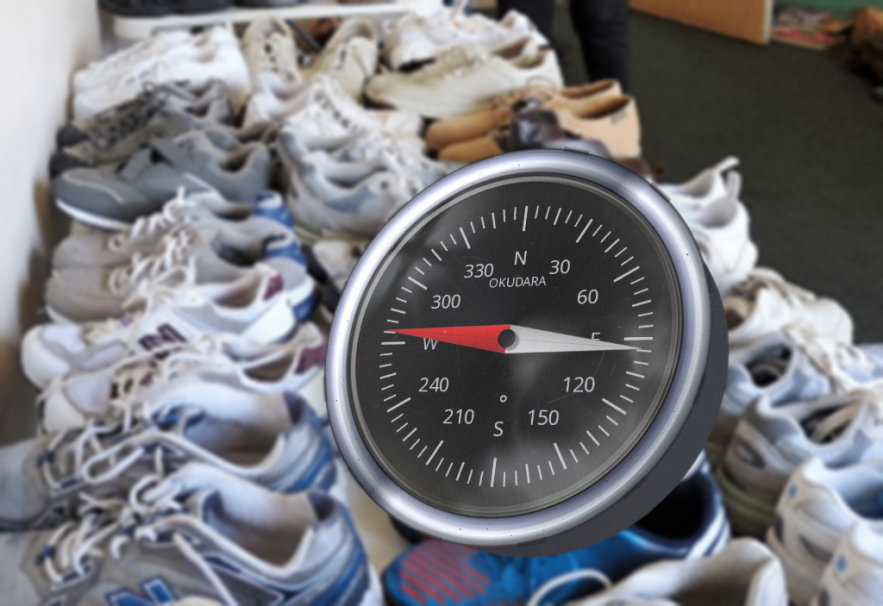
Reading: 275 °
